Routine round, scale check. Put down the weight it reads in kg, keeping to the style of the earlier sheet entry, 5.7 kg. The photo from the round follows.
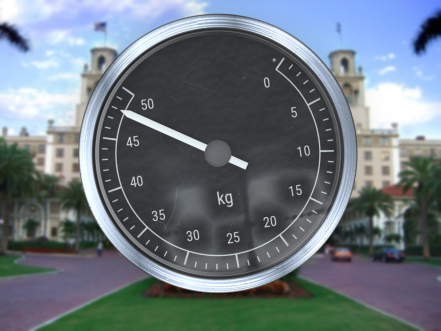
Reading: 48 kg
